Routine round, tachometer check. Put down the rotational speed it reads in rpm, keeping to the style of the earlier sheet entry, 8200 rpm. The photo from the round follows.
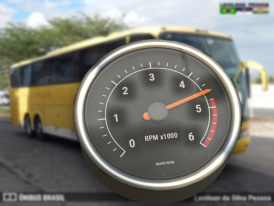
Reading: 4600 rpm
